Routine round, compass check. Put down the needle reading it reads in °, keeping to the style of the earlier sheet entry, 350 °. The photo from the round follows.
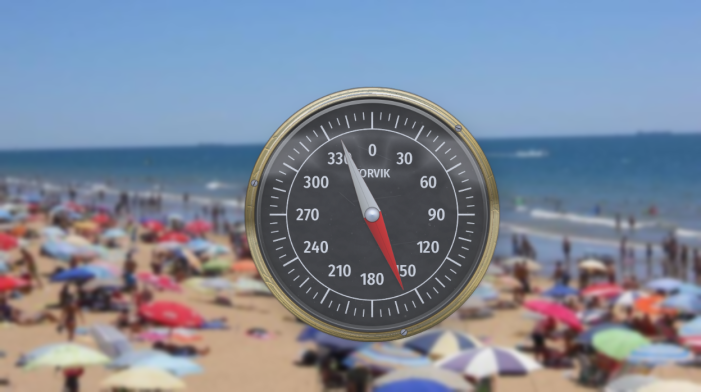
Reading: 157.5 °
